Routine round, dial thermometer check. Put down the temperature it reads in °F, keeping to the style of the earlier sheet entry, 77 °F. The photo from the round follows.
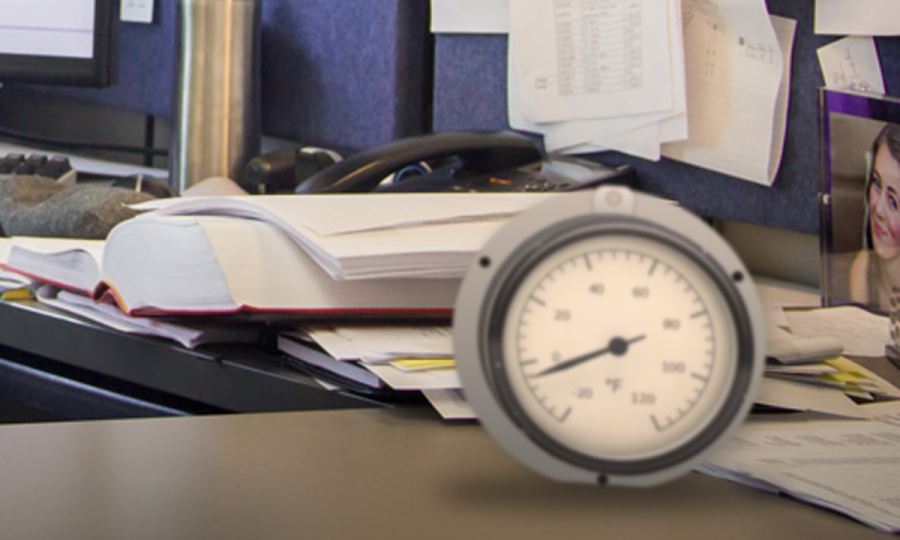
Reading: -4 °F
